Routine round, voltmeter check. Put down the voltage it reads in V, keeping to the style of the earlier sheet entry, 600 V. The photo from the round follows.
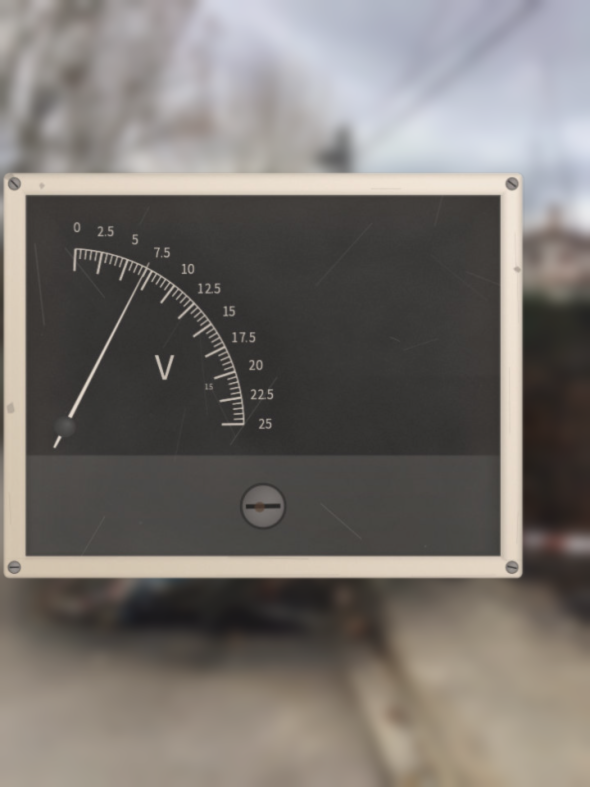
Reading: 7 V
